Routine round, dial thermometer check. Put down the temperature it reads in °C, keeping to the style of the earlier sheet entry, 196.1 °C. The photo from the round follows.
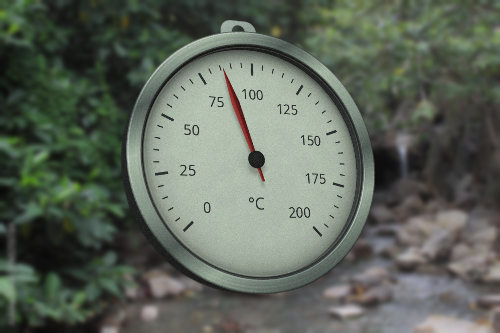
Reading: 85 °C
